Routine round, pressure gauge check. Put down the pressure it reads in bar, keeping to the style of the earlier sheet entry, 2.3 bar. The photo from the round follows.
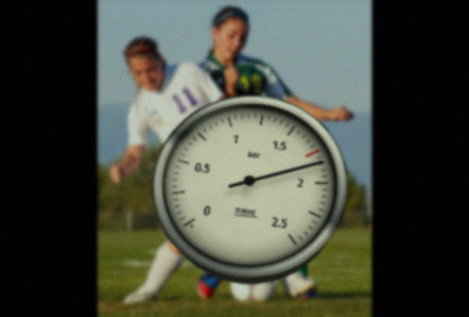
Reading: 1.85 bar
